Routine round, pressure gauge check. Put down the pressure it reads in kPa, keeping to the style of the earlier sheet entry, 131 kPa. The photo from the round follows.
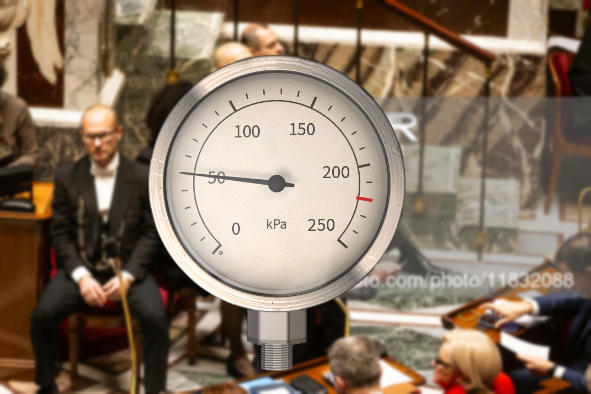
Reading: 50 kPa
